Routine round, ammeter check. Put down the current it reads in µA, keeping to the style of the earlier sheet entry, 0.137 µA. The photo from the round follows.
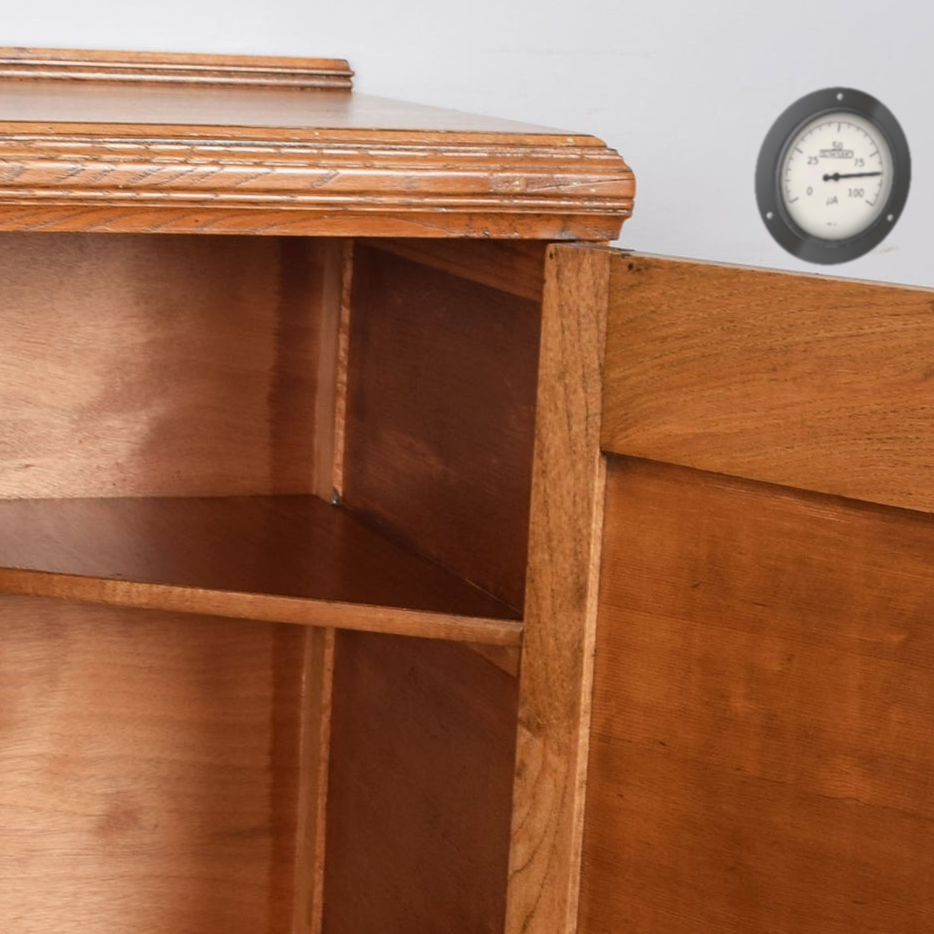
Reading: 85 µA
